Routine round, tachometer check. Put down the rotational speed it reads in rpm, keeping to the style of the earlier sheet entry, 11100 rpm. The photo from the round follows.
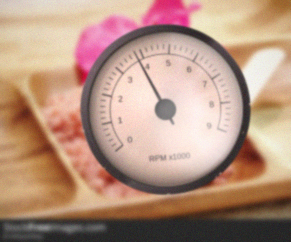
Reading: 3800 rpm
